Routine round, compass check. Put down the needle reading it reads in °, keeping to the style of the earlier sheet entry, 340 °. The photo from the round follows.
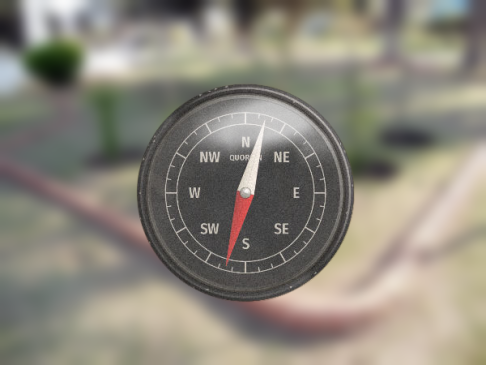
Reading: 195 °
